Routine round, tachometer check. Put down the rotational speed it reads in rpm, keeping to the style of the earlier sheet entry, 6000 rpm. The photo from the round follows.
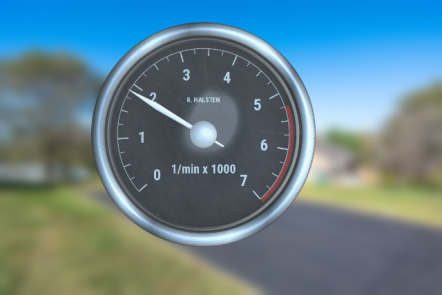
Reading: 1875 rpm
